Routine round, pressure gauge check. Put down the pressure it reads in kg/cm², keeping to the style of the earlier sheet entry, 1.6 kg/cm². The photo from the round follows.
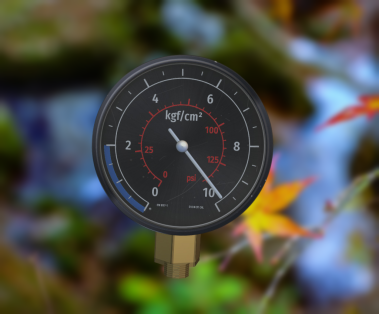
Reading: 9.75 kg/cm²
